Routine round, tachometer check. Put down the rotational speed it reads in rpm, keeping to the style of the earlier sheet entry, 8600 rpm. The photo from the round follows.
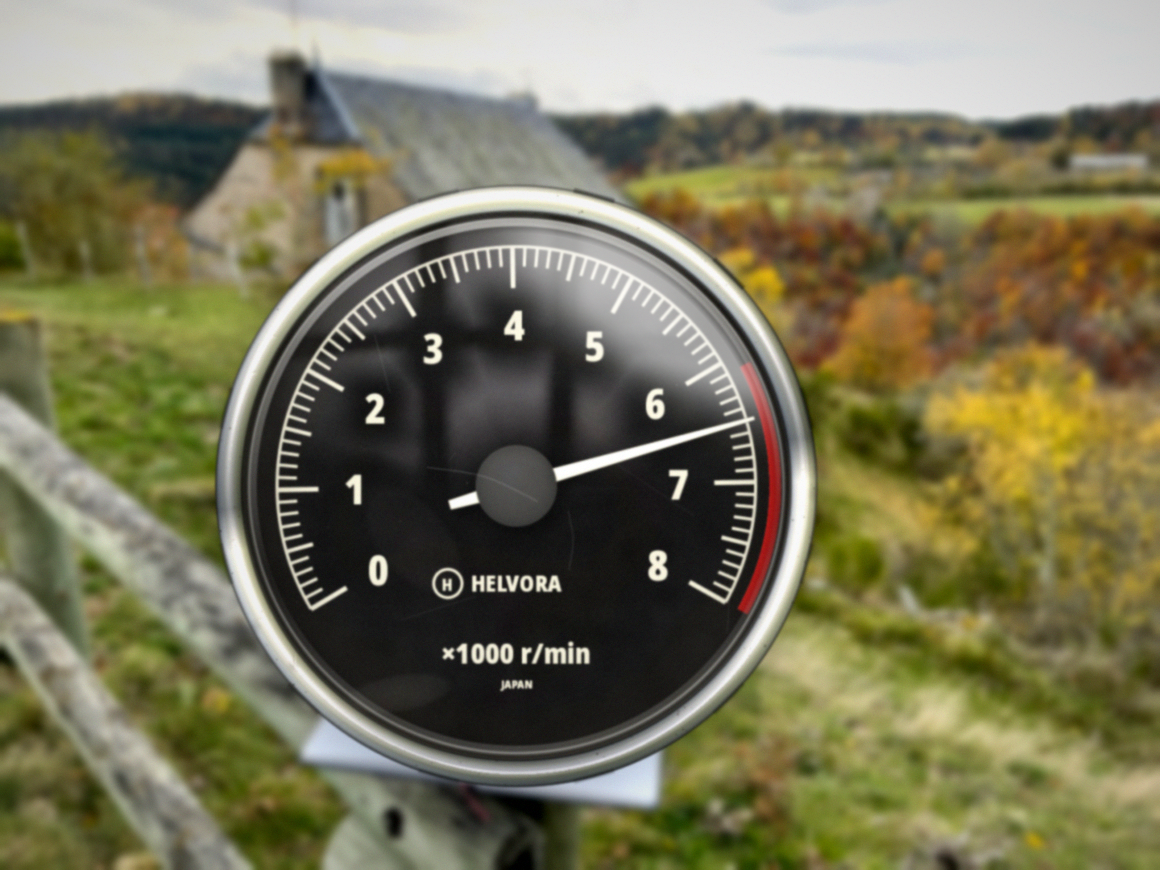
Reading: 6500 rpm
